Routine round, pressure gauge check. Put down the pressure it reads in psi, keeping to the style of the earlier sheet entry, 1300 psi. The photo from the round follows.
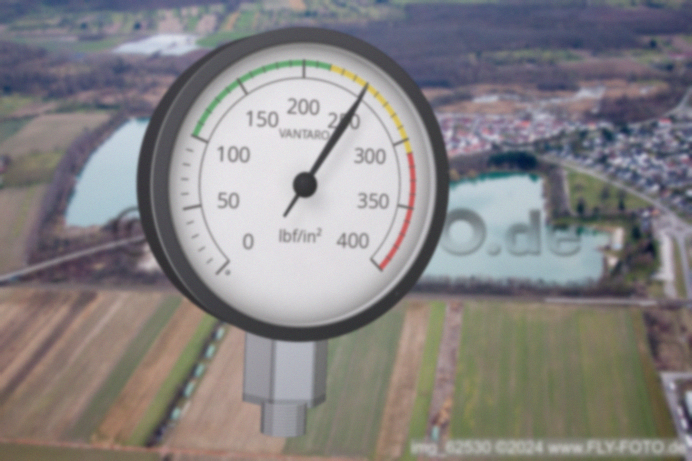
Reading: 250 psi
